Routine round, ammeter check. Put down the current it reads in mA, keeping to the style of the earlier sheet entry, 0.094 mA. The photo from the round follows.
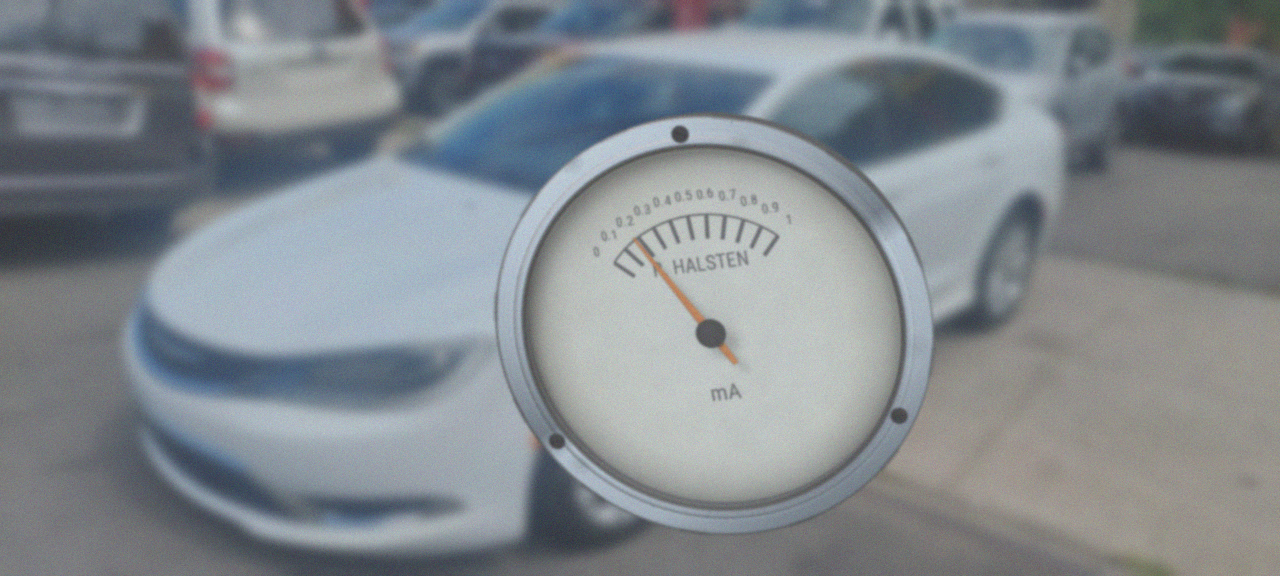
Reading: 0.2 mA
